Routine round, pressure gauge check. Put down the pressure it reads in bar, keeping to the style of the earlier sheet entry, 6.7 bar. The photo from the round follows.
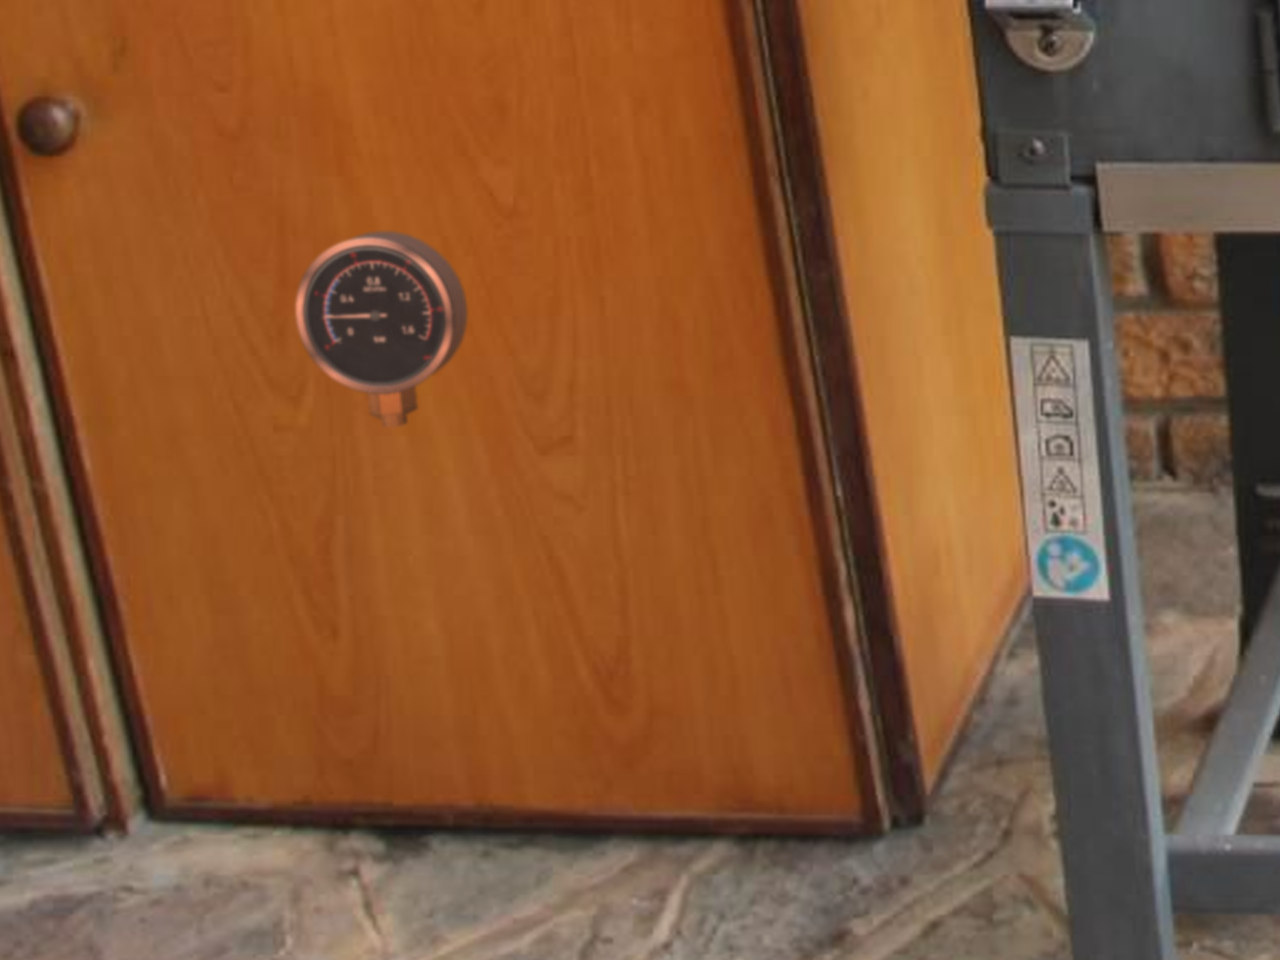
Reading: 0.2 bar
